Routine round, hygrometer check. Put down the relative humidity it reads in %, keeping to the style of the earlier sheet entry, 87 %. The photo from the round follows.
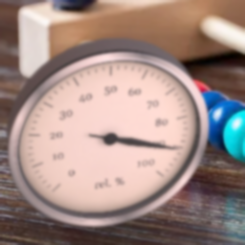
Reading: 90 %
